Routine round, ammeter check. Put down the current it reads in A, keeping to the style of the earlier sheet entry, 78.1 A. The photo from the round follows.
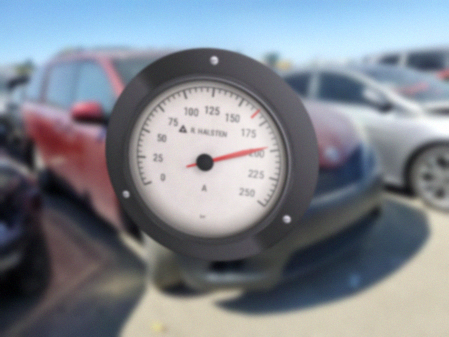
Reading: 195 A
